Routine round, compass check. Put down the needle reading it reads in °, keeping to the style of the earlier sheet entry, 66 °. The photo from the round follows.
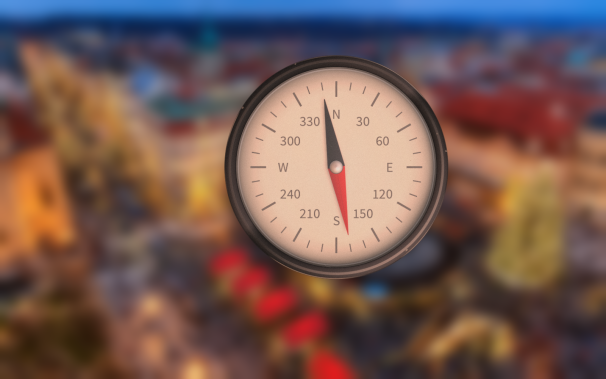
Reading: 170 °
